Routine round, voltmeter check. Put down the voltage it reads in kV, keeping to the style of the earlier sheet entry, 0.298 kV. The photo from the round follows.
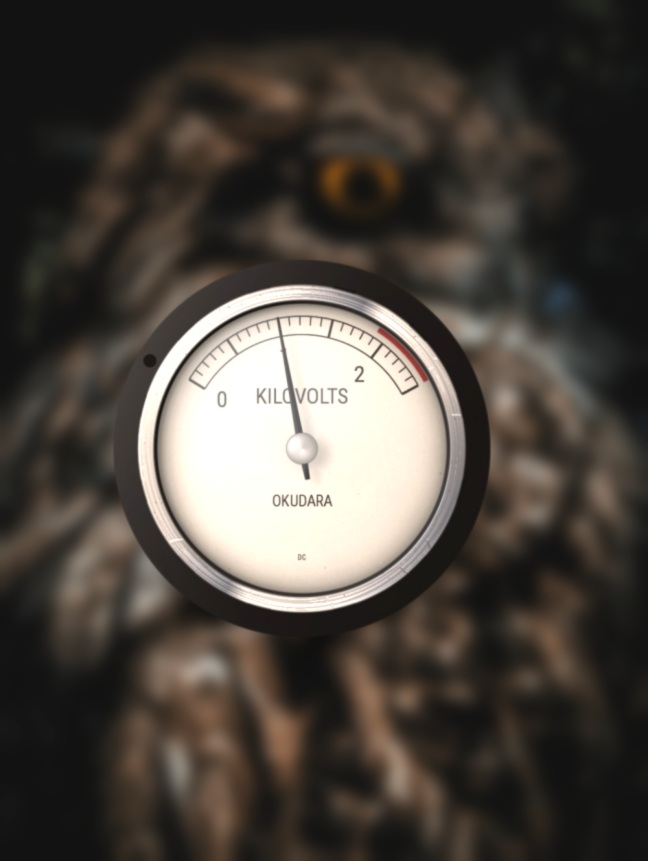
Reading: 1 kV
